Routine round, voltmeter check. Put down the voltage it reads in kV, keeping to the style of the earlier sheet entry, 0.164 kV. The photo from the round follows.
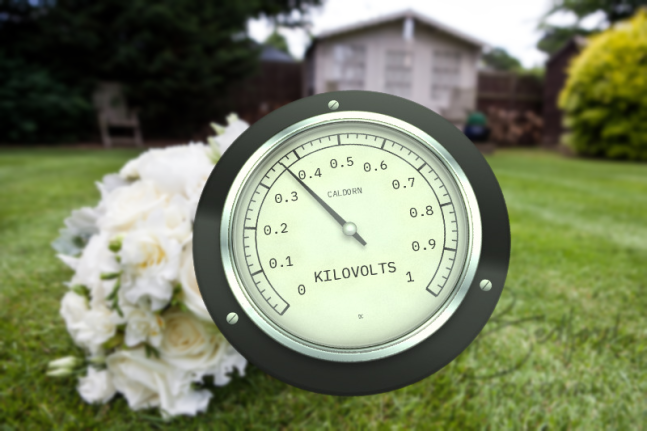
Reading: 0.36 kV
